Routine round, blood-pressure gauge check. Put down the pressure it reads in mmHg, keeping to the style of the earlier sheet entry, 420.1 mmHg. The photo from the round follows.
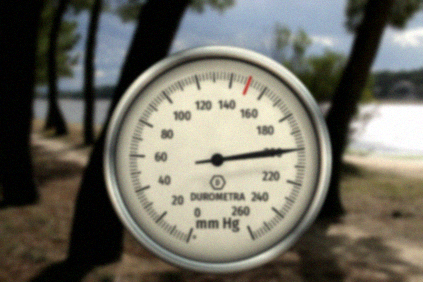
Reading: 200 mmHg
